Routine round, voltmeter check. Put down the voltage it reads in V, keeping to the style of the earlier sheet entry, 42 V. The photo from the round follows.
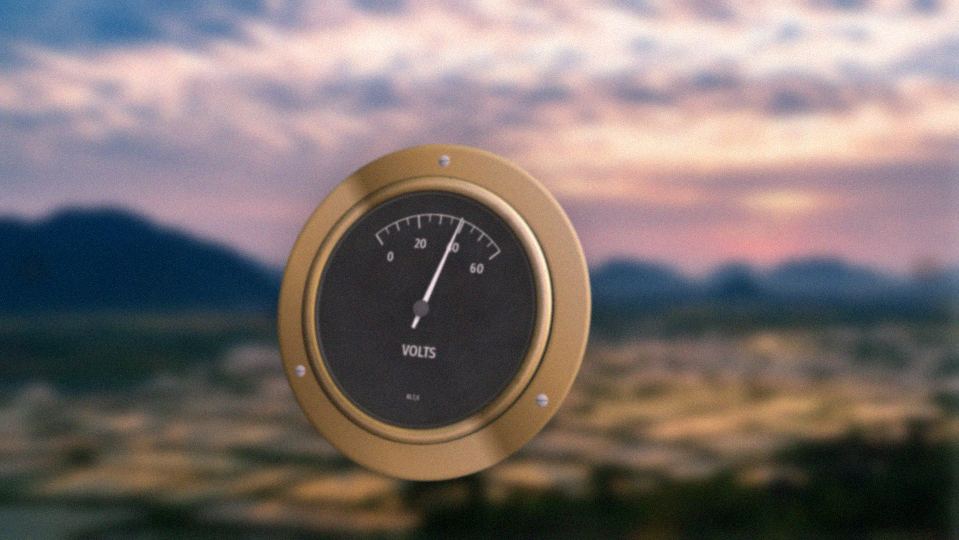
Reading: 40 V
